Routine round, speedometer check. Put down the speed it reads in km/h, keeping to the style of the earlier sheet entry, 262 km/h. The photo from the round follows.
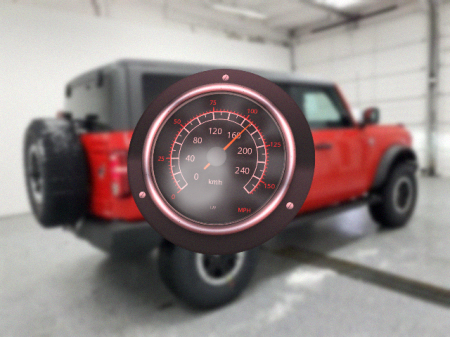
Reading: 170 km/h
